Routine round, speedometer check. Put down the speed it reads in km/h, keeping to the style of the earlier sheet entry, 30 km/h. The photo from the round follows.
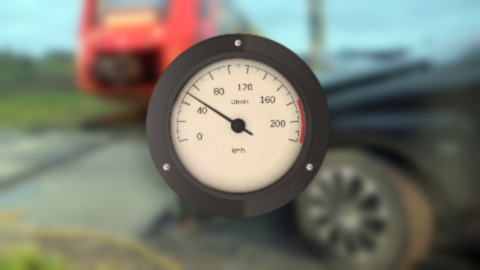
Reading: 50 km/h
